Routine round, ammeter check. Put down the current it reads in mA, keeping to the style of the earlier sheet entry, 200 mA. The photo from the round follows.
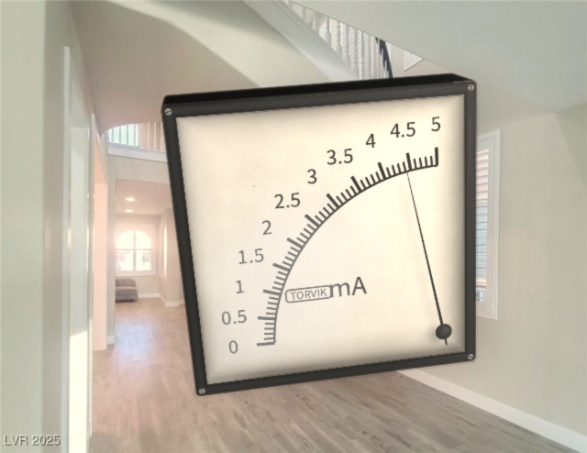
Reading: 4.4 mA
